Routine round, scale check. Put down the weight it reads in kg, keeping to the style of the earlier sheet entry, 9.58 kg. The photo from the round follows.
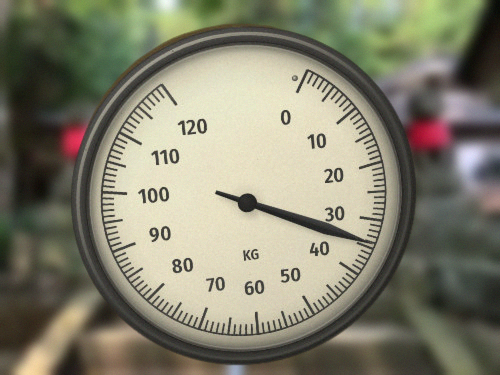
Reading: 34 kg
